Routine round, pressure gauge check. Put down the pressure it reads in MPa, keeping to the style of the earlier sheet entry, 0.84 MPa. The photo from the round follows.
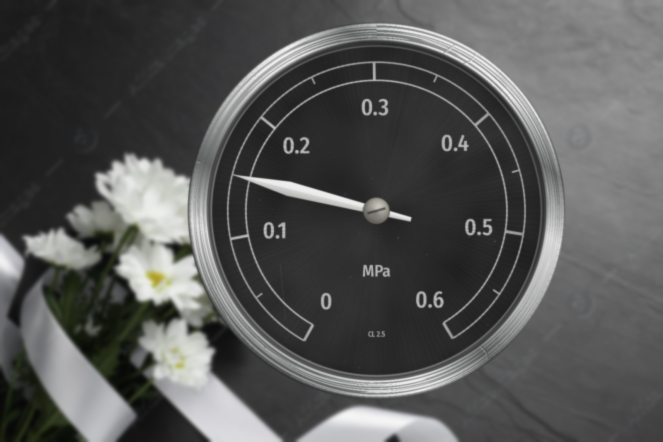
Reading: 0.15 MPa
